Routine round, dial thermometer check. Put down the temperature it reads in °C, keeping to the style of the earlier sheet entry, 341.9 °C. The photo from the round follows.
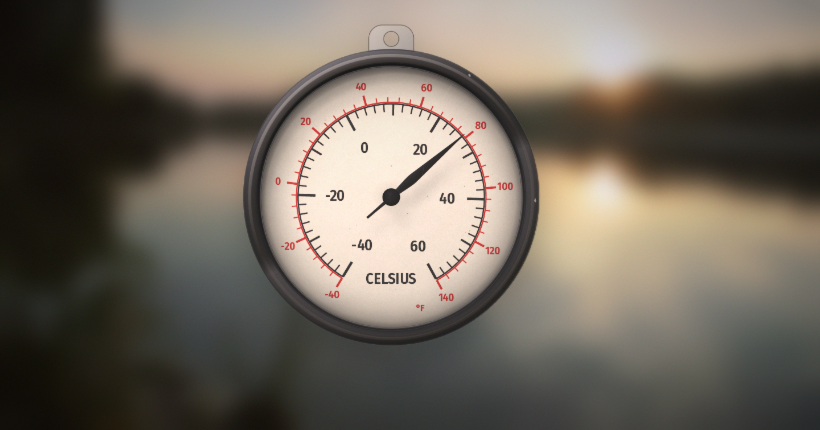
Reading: 26 °C
